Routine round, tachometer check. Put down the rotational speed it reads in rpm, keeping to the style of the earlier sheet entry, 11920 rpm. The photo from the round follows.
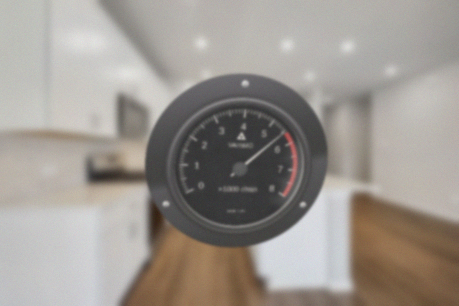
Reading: 5500 rpm
